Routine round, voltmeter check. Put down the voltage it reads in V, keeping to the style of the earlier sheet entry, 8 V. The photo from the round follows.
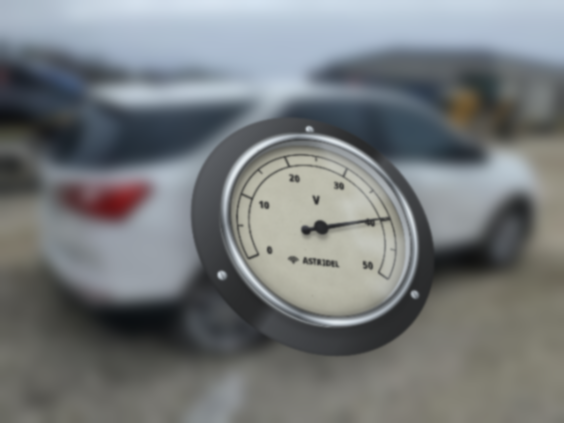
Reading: 40 V
